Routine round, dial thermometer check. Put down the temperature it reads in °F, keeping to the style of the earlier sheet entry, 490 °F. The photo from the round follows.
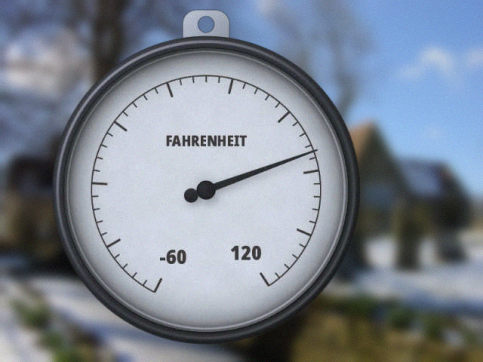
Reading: 74 °F
